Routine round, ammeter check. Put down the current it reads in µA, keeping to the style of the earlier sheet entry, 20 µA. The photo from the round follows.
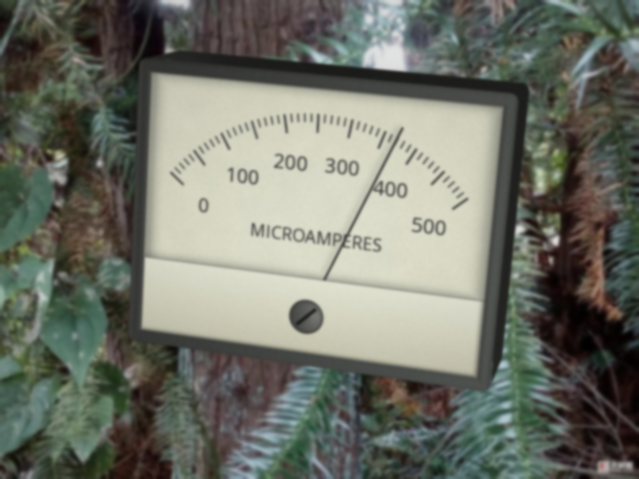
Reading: 370 µA
